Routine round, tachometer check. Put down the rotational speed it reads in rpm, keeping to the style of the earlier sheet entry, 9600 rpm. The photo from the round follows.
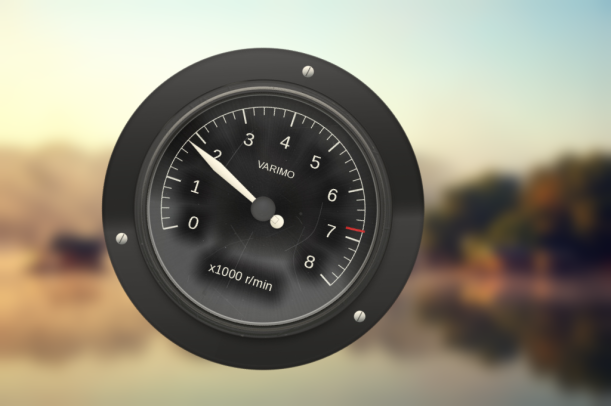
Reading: 1800 rpm
